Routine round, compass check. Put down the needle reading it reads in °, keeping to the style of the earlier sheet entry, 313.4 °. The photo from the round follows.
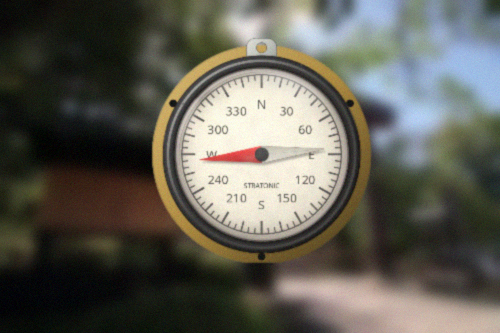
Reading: 265 °
